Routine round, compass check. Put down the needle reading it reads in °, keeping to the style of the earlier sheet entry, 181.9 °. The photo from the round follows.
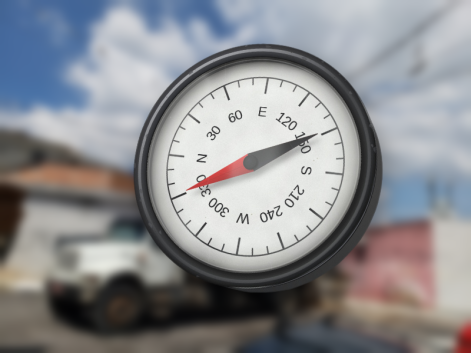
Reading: 330 °
